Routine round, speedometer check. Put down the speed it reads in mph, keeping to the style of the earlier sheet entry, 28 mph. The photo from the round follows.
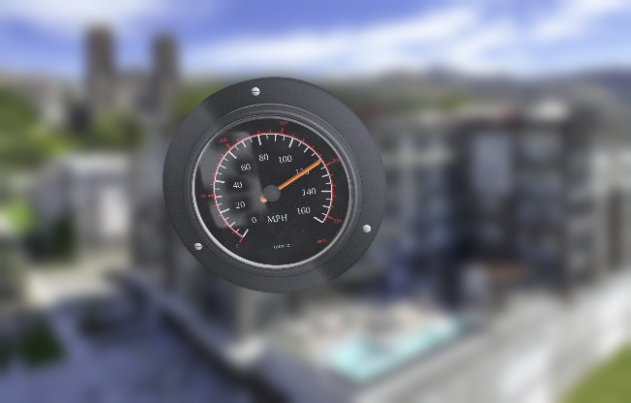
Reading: 120 mph
